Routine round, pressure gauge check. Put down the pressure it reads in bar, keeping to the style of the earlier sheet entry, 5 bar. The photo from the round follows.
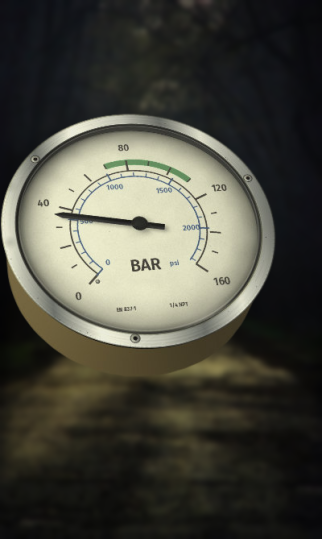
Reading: 35 bar
